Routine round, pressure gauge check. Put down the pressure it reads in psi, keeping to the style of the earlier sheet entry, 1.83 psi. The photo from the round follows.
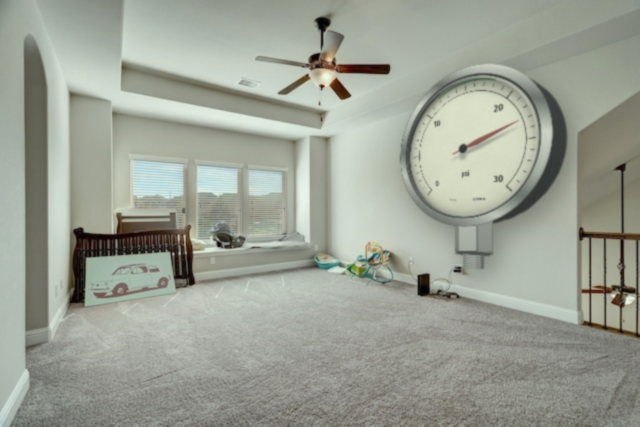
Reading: 23 psi
